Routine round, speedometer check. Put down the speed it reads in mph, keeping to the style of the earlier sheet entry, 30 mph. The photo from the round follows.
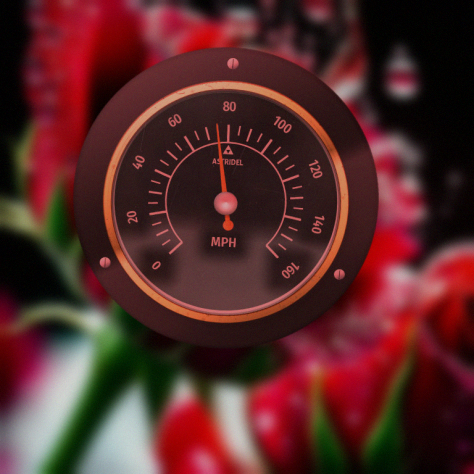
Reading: 75 mph
